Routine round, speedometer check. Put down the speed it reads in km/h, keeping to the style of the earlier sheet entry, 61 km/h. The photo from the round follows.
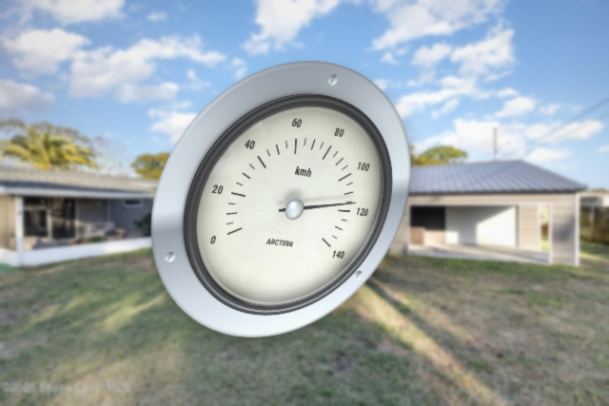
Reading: 115 km/h
